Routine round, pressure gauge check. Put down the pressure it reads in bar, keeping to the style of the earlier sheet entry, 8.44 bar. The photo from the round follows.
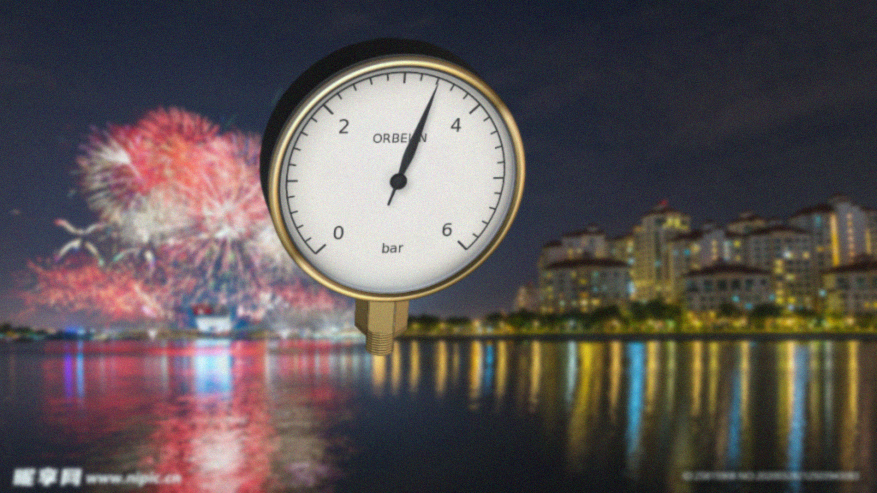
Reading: 3.4 bar
